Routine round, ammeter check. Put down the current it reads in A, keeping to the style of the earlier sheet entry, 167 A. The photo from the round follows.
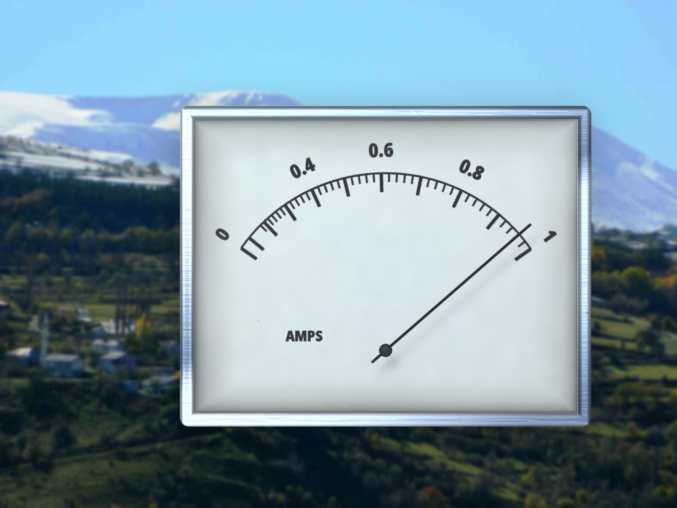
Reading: 0.96 A
